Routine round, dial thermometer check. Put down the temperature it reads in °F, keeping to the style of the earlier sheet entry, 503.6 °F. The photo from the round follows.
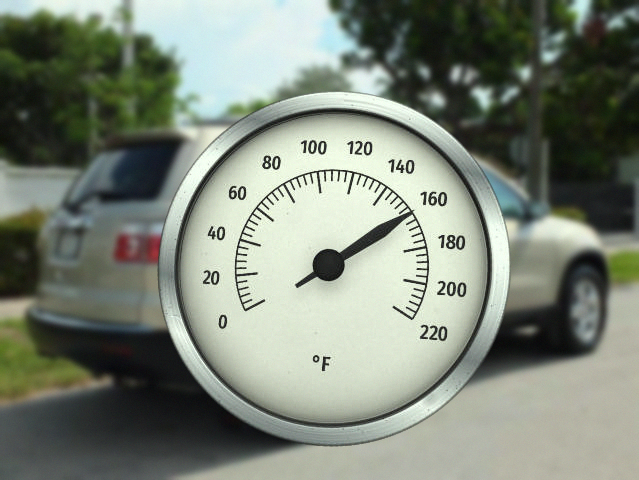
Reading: 160 °F
